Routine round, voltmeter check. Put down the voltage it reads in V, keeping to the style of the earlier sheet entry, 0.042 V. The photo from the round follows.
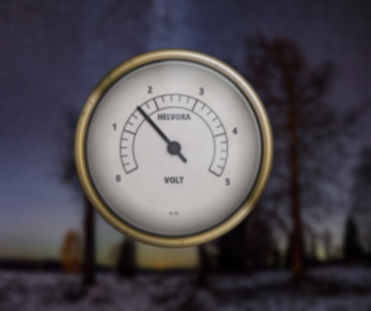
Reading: 1.6 V
